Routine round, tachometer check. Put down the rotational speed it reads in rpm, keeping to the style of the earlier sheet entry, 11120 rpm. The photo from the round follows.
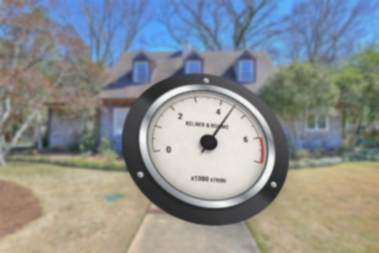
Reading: 4500 rpm
